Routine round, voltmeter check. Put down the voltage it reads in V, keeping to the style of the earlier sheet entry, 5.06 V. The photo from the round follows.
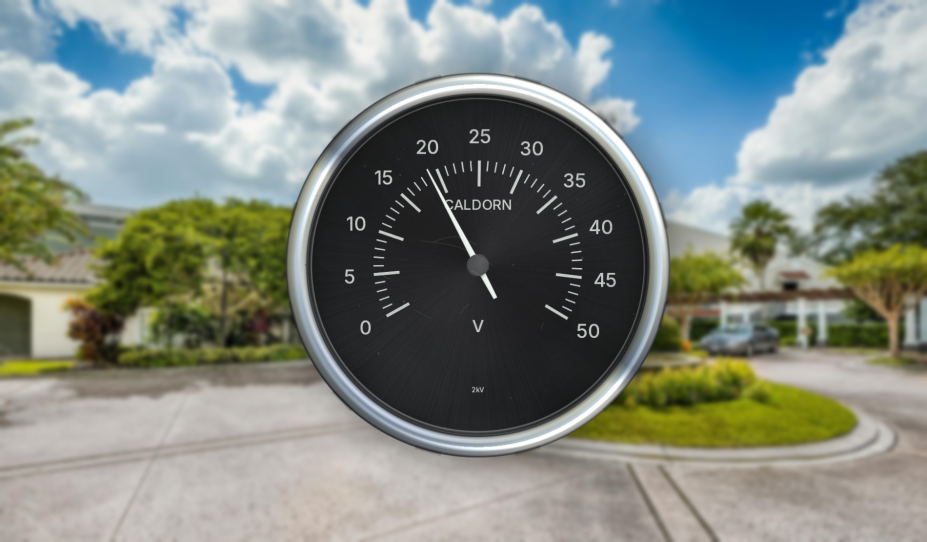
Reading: 19 V
